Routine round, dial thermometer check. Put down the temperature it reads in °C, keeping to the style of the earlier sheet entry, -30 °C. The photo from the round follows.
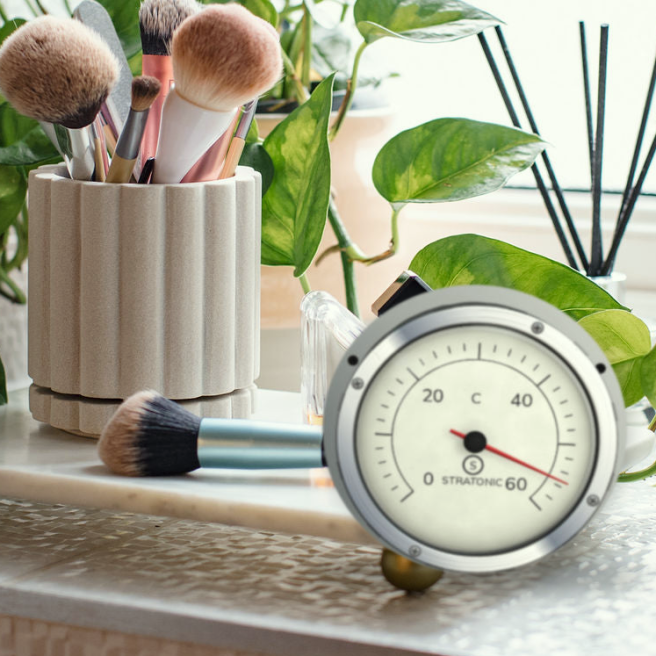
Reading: 55 °C
